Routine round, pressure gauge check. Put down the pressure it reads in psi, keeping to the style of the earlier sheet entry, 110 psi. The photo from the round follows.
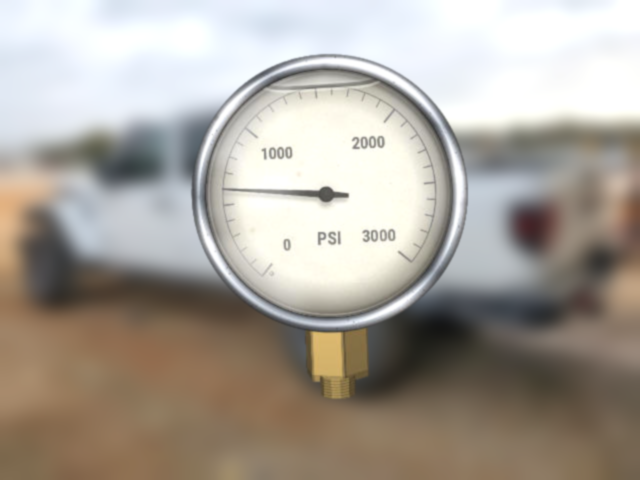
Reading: 600 psi
